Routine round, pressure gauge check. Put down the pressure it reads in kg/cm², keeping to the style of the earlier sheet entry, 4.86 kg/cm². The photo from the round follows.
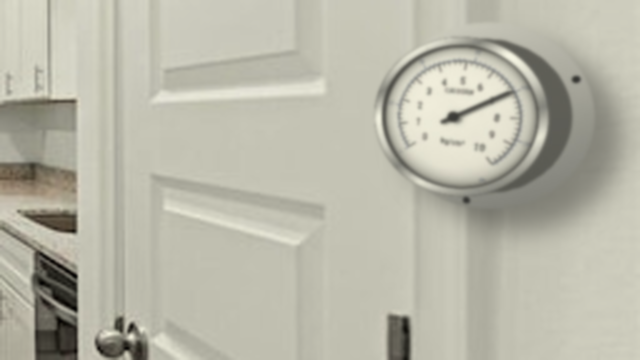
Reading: 7 kg/cm²
